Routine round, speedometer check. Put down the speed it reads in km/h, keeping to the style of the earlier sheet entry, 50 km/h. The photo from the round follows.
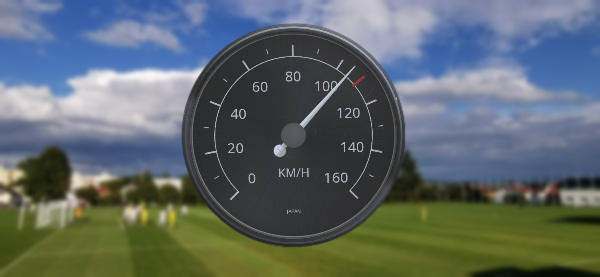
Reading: 105 km/h
